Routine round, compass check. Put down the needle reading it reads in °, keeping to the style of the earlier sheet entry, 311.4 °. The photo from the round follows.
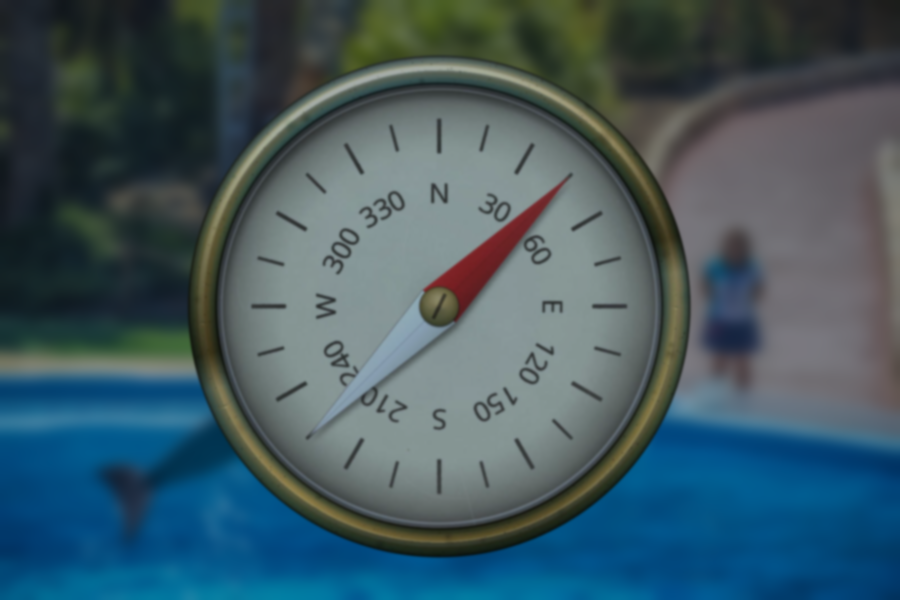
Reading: 45 °
